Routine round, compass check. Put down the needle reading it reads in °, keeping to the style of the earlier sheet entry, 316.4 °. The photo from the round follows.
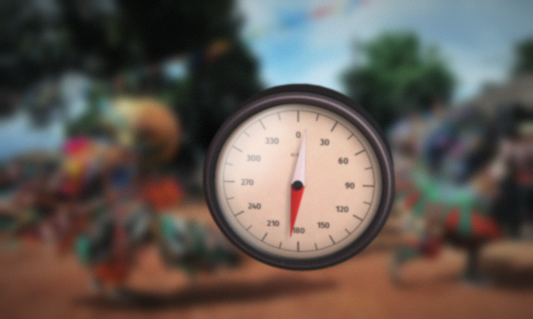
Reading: 187.5 °
